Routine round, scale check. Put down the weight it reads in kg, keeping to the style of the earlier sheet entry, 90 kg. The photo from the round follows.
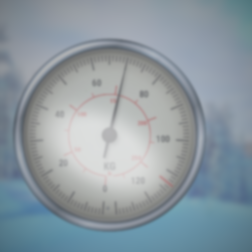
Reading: 70 kg
